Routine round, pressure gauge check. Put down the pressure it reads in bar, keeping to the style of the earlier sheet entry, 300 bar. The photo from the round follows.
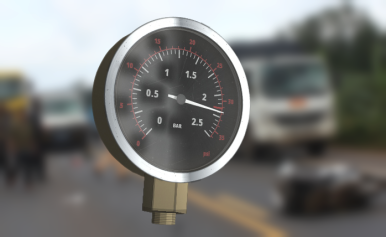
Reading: 2.2 bar
